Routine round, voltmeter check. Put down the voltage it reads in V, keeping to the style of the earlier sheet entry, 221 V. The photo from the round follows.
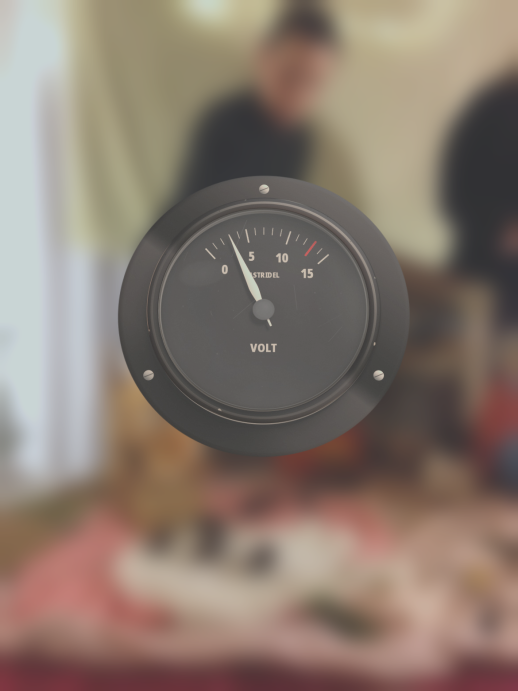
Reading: 3 V
